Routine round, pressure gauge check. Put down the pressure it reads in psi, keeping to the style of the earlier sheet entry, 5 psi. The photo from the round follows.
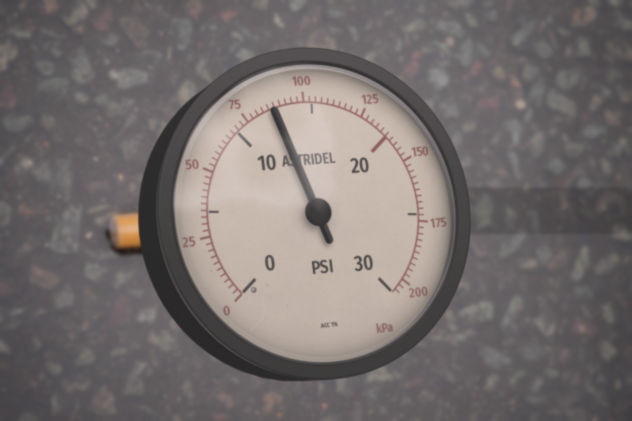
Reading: 12.5 psi
